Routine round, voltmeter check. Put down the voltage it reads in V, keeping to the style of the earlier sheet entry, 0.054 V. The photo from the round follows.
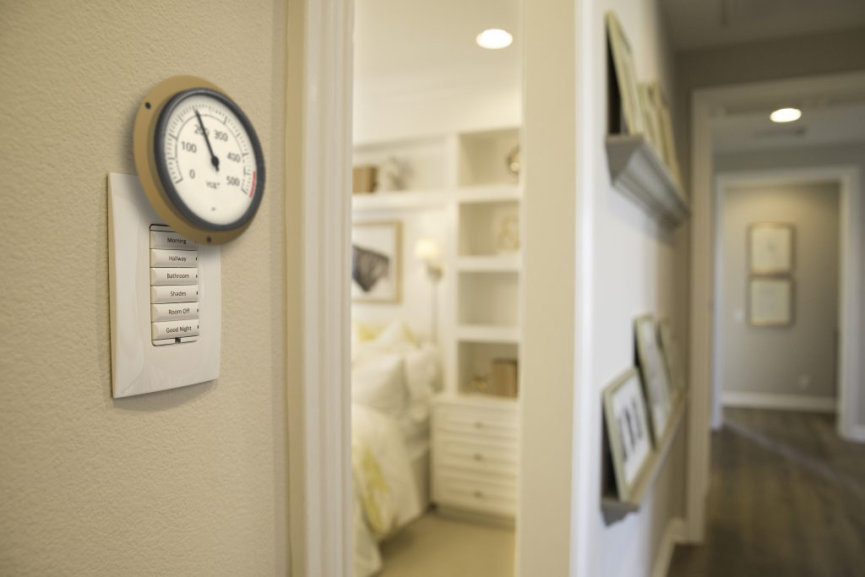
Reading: 200 V
